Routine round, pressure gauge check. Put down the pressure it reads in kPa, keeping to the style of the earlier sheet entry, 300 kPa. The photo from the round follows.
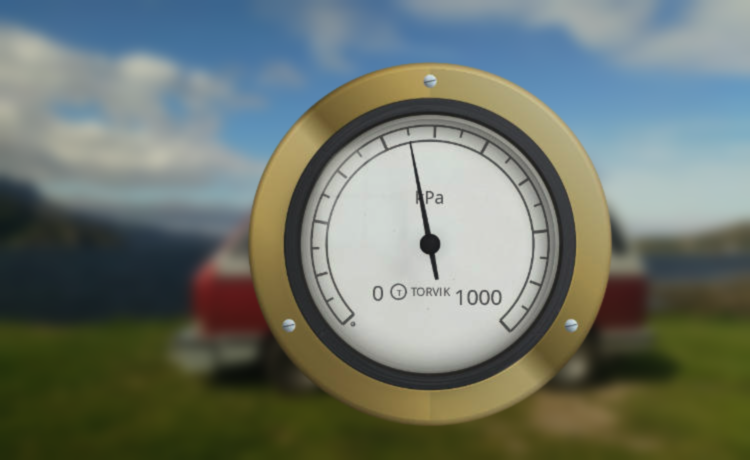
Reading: 450 kPa
